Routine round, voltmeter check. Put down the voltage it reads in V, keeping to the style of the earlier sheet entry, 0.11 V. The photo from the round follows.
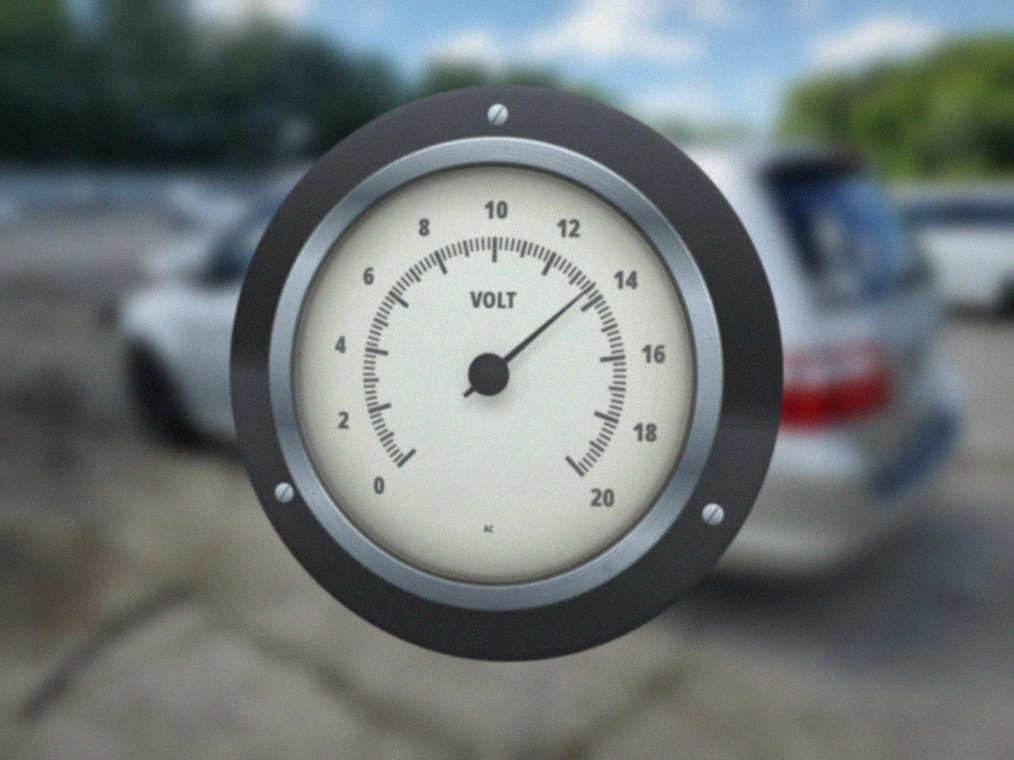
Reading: 13.6 V
